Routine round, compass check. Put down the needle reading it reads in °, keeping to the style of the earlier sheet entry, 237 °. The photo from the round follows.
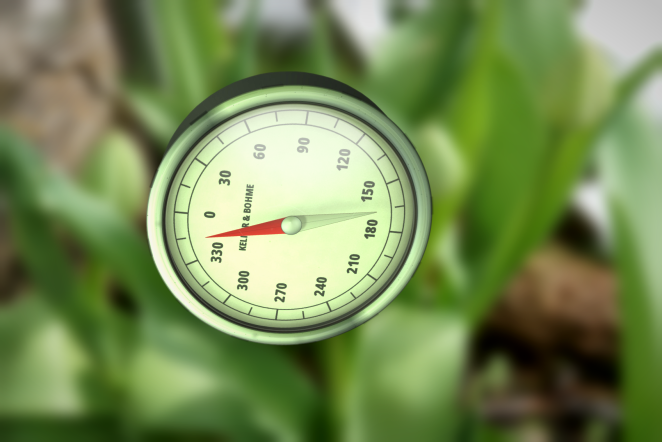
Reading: 345 °
